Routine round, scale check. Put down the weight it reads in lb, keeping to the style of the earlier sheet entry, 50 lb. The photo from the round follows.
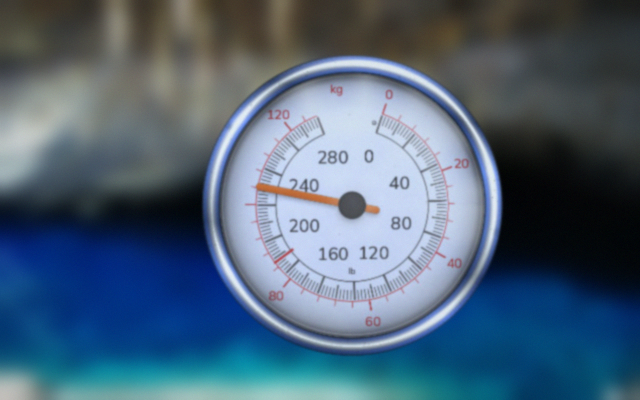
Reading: 230 lb
